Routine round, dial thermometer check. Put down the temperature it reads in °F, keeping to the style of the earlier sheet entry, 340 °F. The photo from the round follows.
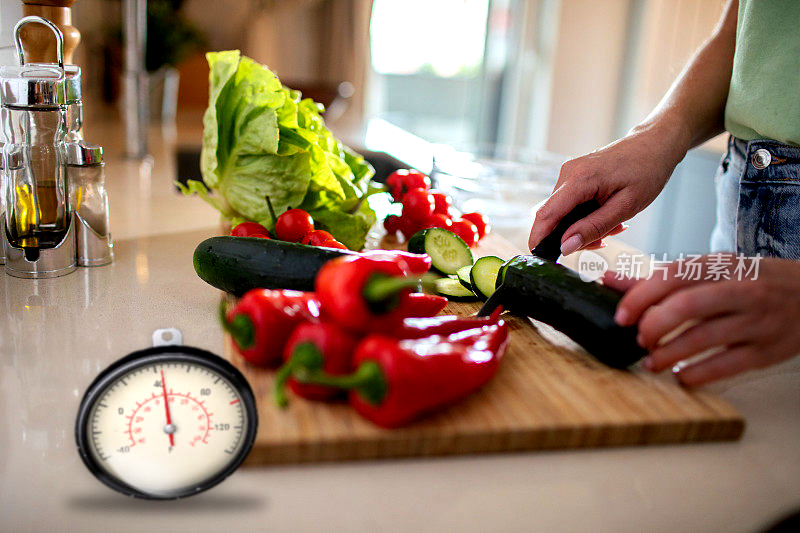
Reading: 44 °F
